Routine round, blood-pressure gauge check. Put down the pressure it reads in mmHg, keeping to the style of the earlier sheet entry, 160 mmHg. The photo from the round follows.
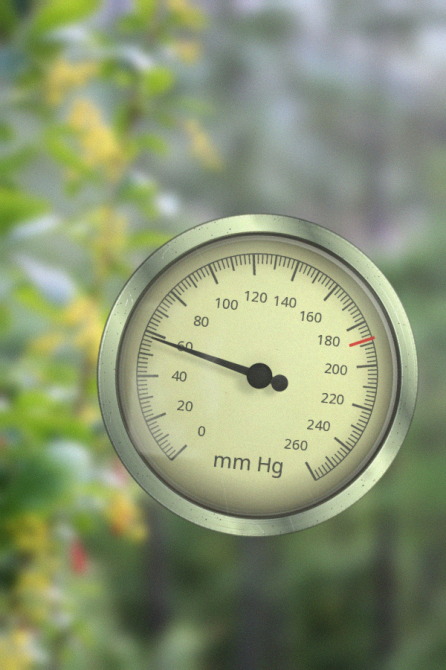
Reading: 58 mmHg
